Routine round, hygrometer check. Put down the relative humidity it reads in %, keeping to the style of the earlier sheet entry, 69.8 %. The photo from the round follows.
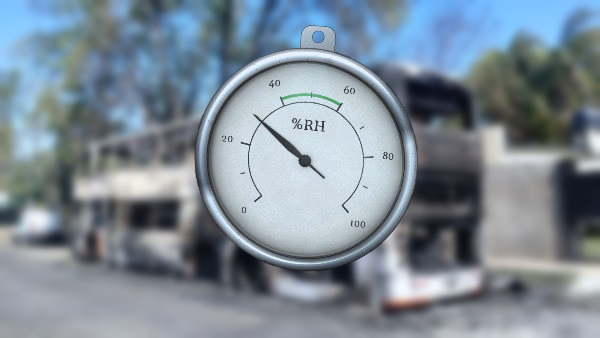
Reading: 30 %
